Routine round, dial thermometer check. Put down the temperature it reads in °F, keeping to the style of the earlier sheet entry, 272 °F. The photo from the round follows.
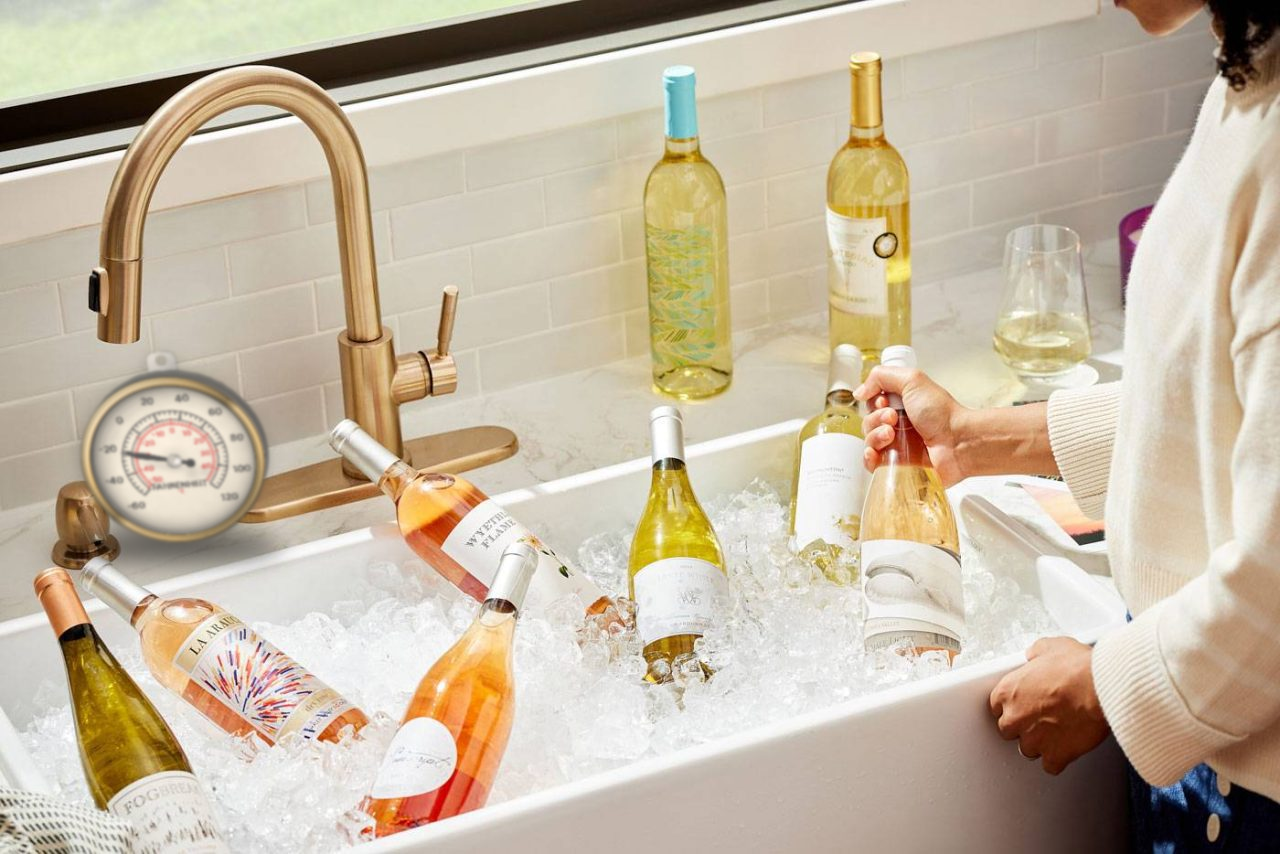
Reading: -20 °F
